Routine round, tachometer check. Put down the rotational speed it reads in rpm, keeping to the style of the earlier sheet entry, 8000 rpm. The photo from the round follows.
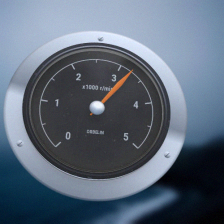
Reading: 3250 rpm
